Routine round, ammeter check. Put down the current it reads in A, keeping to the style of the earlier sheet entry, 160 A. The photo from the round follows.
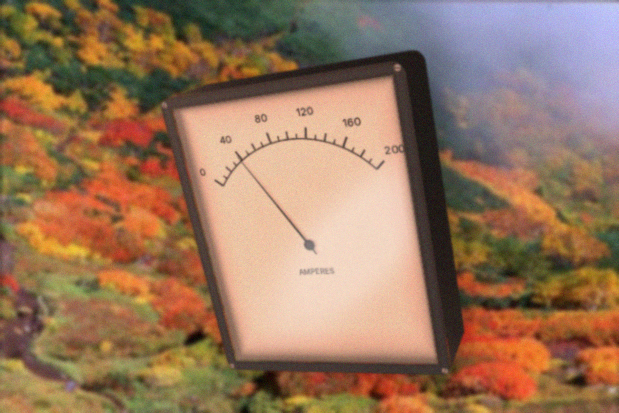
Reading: 40 A
